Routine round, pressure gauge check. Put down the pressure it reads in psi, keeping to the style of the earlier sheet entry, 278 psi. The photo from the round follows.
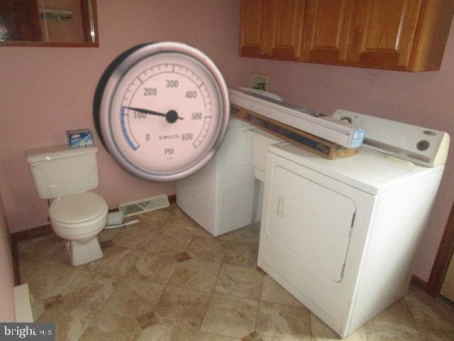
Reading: 120 psi
